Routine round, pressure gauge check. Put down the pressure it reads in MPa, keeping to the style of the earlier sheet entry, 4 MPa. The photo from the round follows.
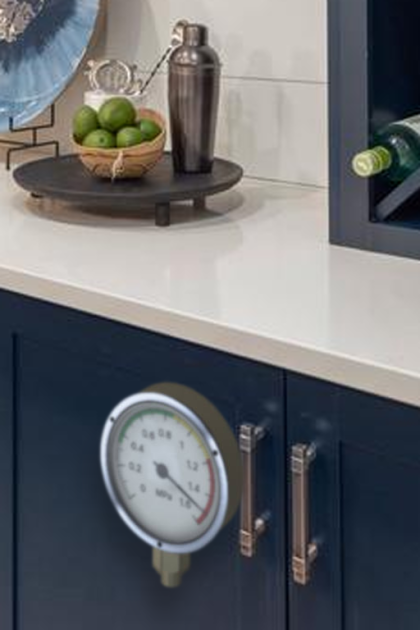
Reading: 1.5 MPa
